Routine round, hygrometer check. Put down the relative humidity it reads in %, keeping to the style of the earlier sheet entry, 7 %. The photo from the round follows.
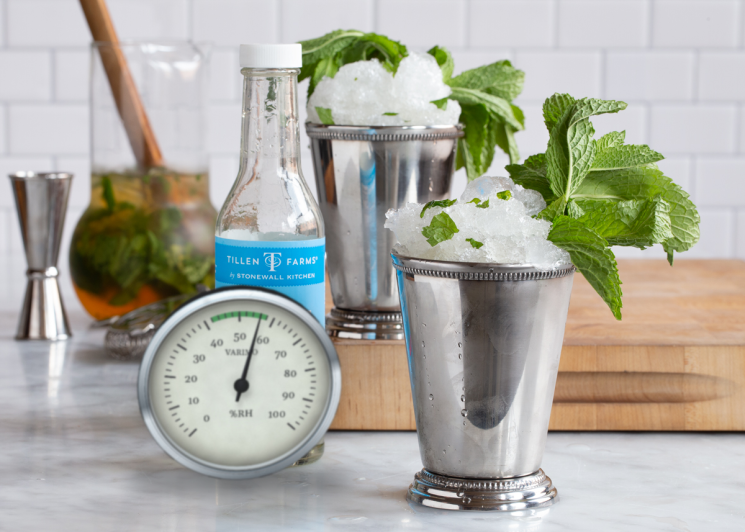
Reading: 56 %
